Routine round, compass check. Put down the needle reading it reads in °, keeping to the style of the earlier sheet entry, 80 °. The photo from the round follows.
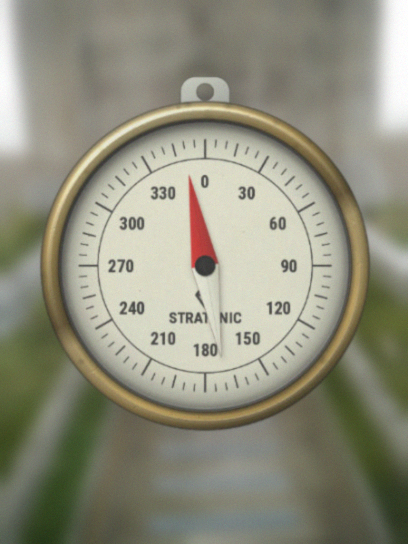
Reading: 350 °
